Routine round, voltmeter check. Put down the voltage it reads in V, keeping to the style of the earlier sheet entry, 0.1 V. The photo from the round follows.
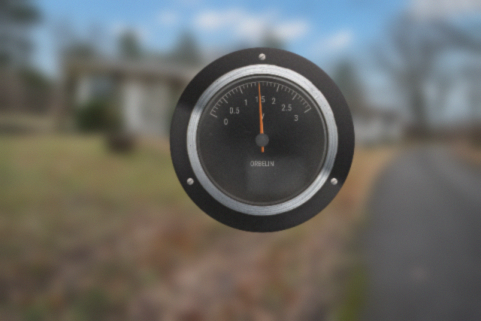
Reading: 1.5 V
